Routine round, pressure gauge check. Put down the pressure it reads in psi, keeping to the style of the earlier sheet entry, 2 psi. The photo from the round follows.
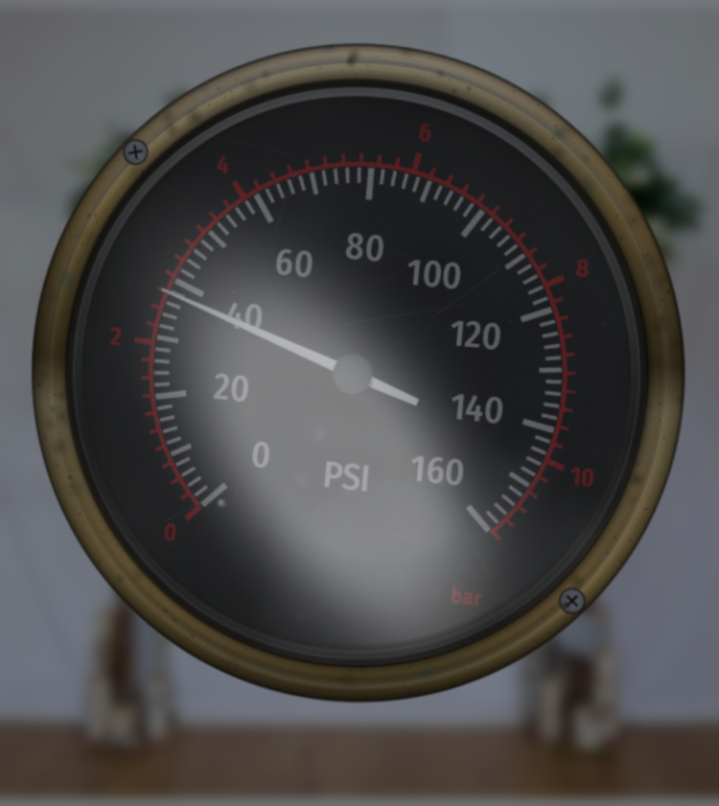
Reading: 38 psi
